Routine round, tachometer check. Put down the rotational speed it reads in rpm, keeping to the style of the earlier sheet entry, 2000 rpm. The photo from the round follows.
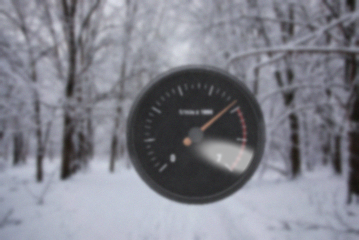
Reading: 4800 rpm
